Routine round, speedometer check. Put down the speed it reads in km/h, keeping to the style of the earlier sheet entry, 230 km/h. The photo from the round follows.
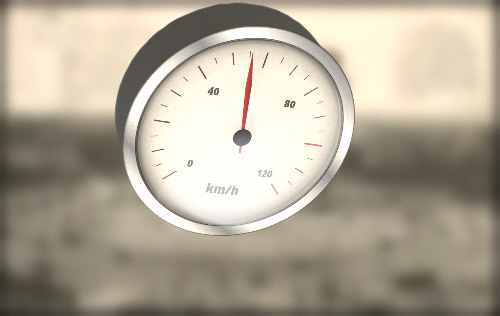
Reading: 55 km/h
